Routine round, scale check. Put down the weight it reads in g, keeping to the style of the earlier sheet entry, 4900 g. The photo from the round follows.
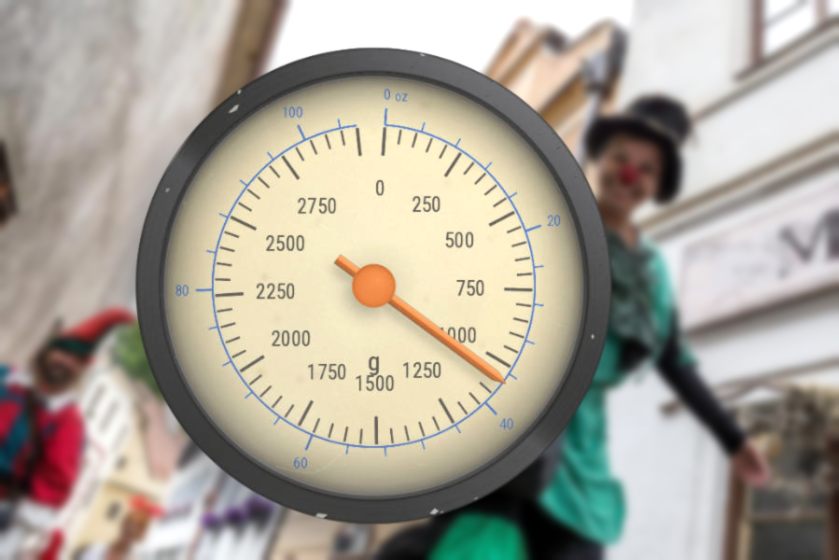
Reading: 1050 g
